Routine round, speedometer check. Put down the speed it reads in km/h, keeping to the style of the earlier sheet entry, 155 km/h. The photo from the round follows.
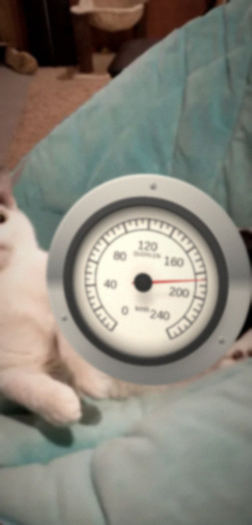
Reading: 185 km/h
